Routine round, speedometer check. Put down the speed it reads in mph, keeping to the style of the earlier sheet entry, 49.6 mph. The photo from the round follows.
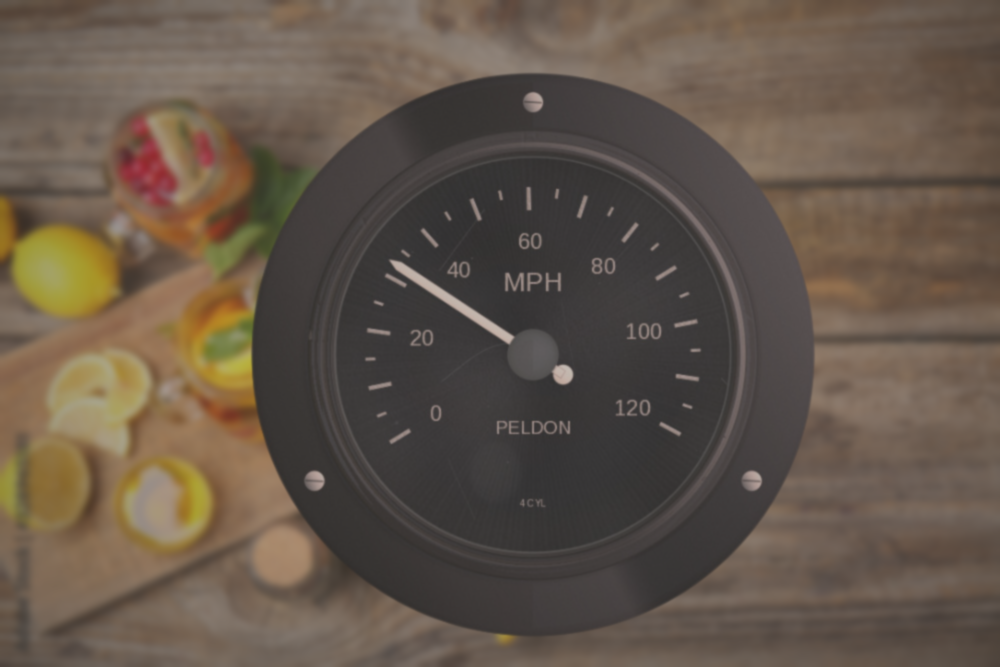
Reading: 32.5 mph
